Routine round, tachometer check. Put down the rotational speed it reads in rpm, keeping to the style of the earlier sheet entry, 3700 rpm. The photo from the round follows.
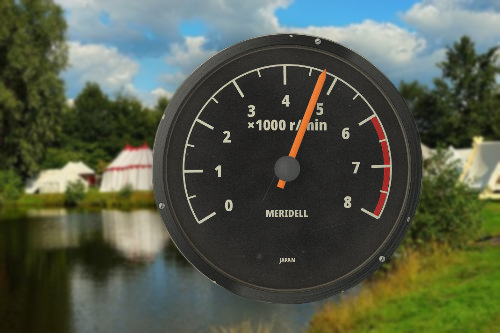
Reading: 4750 rpm
